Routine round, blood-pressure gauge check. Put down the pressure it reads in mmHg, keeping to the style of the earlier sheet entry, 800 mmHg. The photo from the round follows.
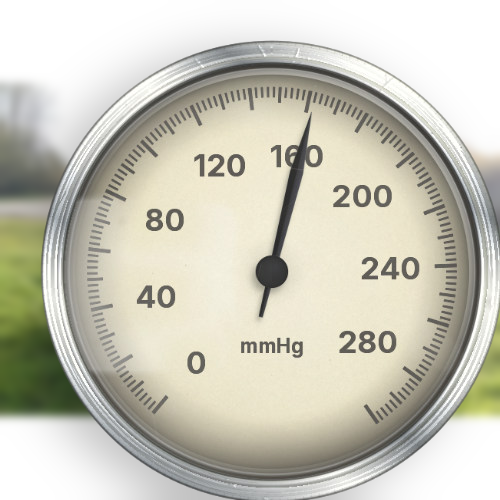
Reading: 162 mmHg
